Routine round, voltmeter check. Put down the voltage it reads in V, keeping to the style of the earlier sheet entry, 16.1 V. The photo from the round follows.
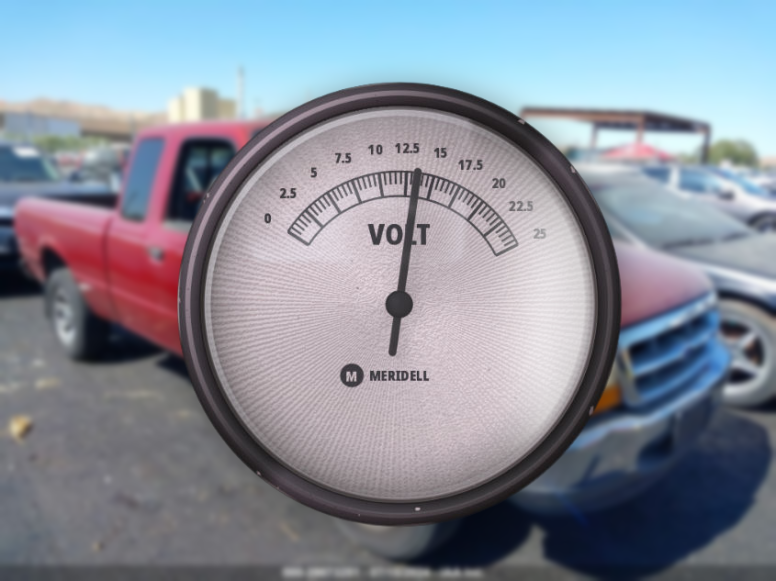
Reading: 13.5 V
